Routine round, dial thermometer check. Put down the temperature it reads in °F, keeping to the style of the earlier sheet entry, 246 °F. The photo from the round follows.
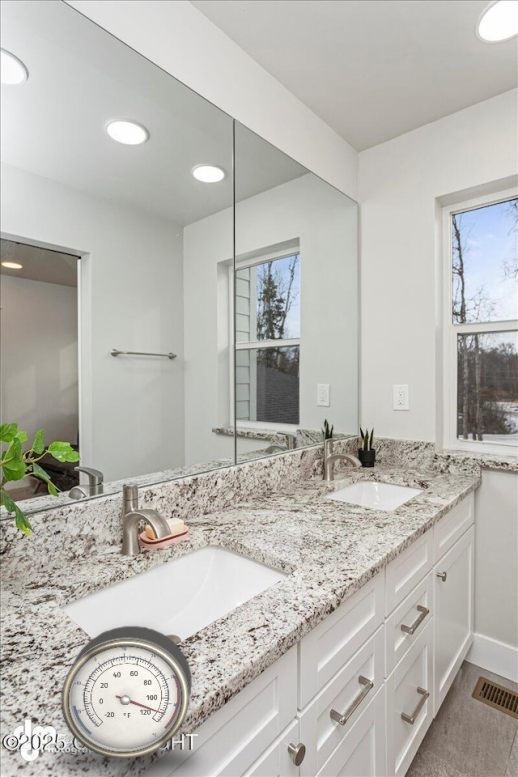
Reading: 110 °F
